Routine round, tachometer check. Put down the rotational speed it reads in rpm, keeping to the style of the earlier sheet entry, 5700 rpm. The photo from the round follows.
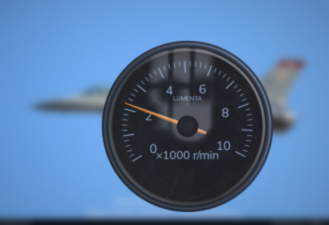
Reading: 2200 rpm
